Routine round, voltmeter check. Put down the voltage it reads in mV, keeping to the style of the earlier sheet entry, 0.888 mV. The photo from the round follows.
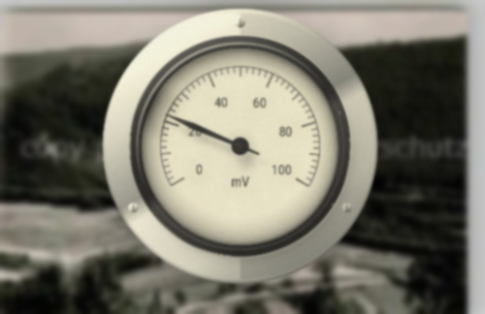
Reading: 22 mV
